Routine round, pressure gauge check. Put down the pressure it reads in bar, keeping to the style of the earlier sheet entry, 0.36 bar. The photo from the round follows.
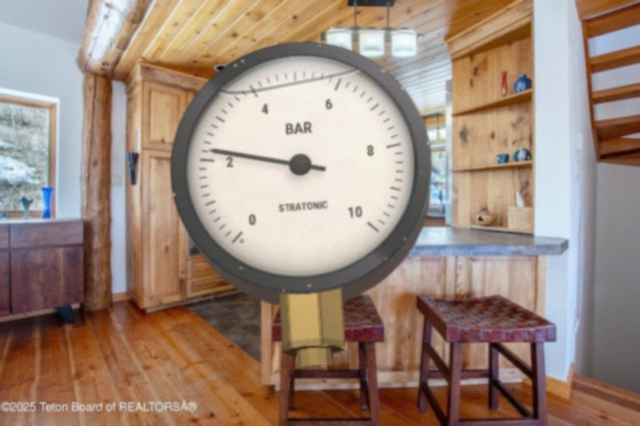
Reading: 2.2 bar
